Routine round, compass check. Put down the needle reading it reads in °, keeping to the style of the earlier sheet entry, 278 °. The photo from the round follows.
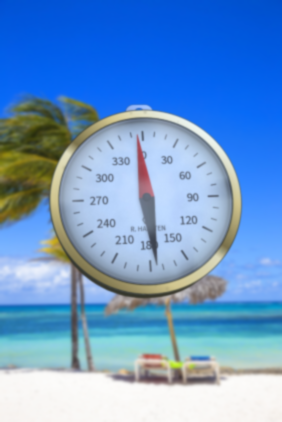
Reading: 355 °
